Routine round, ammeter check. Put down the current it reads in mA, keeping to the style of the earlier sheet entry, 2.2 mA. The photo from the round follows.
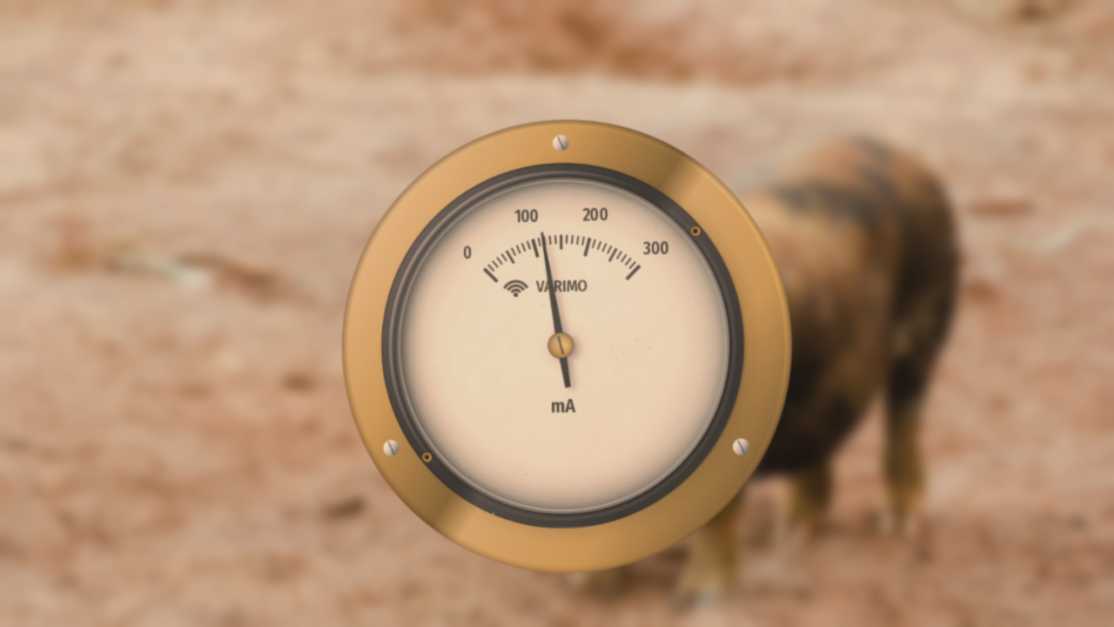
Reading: 120 mA
